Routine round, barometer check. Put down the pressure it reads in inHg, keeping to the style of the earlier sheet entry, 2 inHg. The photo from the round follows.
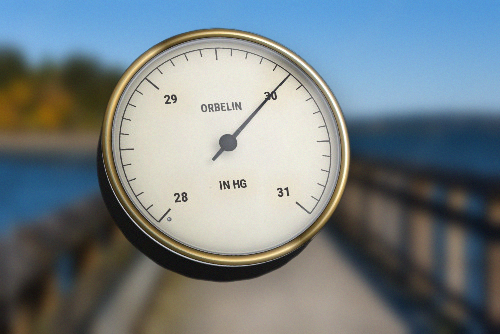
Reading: 30 inHg
